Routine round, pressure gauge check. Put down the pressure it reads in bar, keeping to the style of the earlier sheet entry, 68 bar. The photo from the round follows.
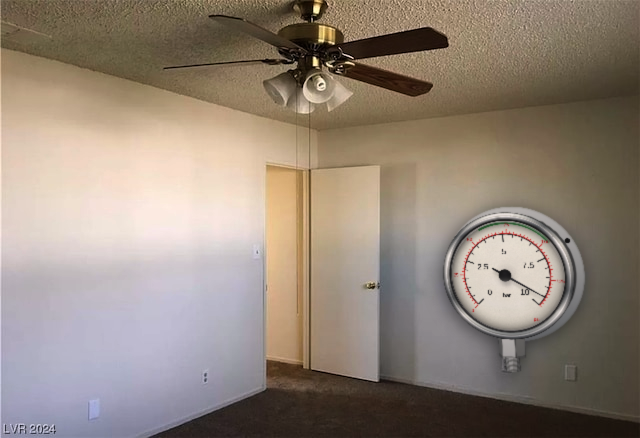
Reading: 9.5 bar
